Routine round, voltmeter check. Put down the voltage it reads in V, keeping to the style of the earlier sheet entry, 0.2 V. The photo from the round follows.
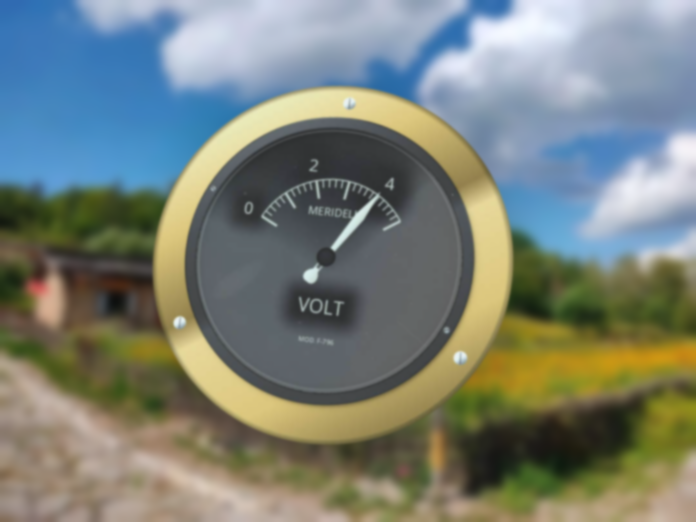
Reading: 4 V
